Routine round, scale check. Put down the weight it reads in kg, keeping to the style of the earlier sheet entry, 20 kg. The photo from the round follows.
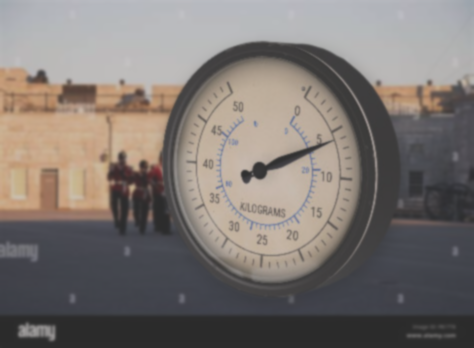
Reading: 6 kg
